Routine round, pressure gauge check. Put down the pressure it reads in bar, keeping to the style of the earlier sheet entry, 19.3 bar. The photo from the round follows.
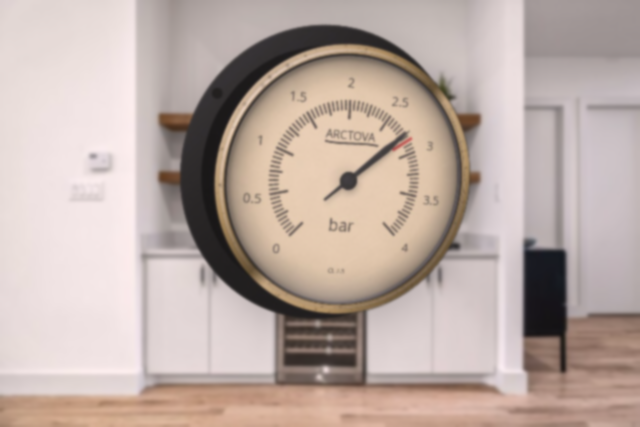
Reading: 2.75 bar
